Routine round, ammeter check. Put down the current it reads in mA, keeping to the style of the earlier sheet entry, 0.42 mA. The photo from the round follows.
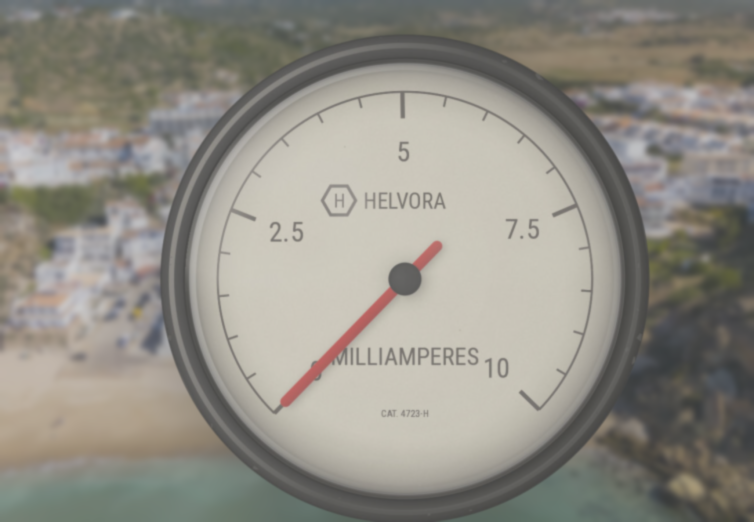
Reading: 0 mA
